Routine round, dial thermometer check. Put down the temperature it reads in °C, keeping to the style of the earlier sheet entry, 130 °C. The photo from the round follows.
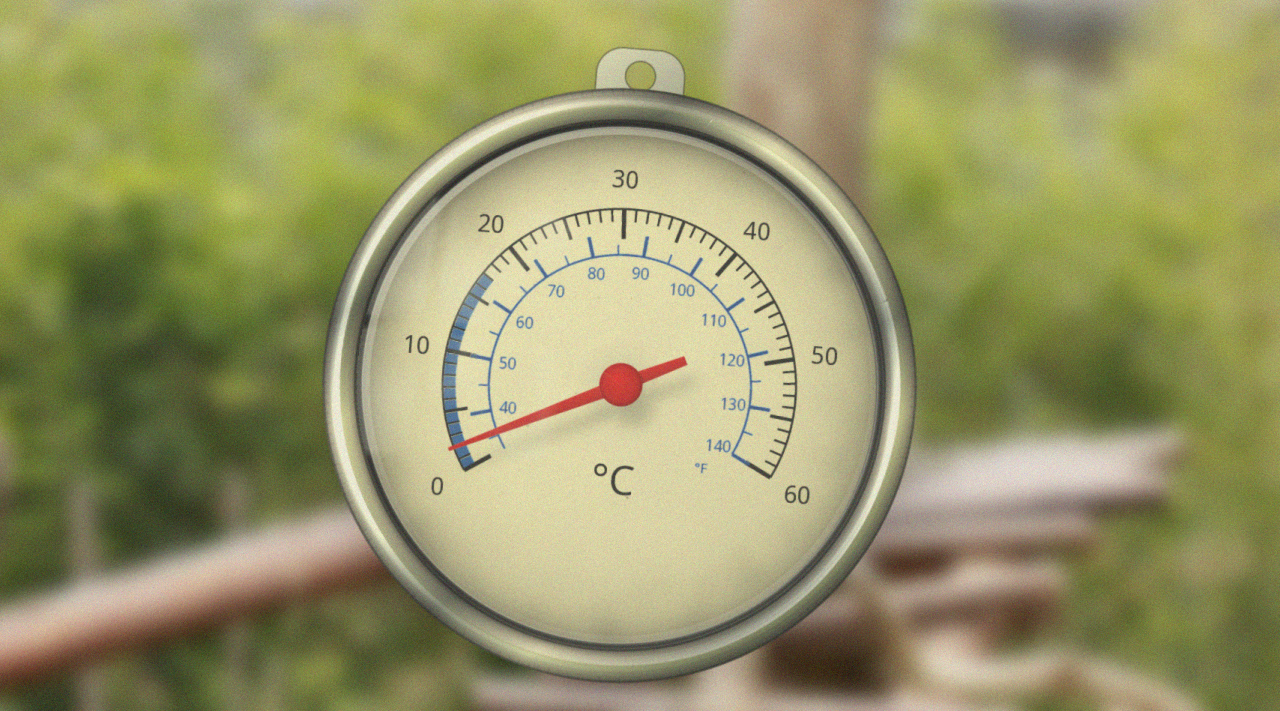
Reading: 2 °C
